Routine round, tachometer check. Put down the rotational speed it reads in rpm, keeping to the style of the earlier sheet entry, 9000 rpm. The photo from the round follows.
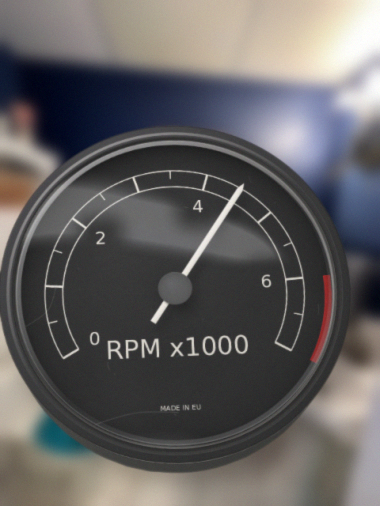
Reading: 4500 rpm
